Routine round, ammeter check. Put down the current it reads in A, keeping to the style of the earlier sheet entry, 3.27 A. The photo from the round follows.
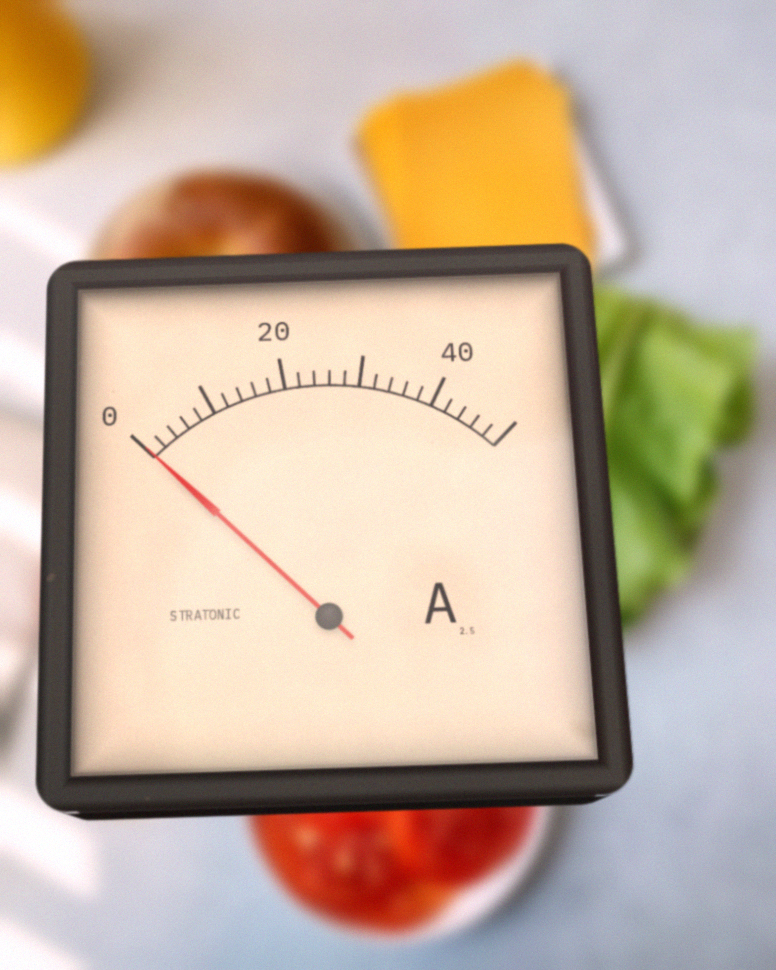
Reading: 0 A
